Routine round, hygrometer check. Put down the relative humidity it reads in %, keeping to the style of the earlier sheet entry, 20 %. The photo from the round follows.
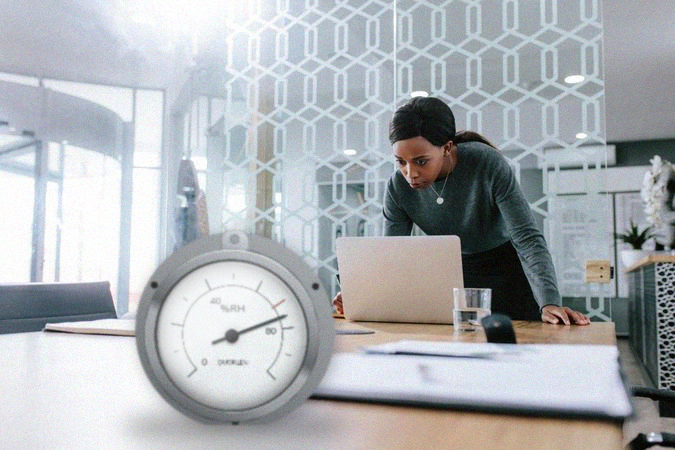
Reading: 75 %
